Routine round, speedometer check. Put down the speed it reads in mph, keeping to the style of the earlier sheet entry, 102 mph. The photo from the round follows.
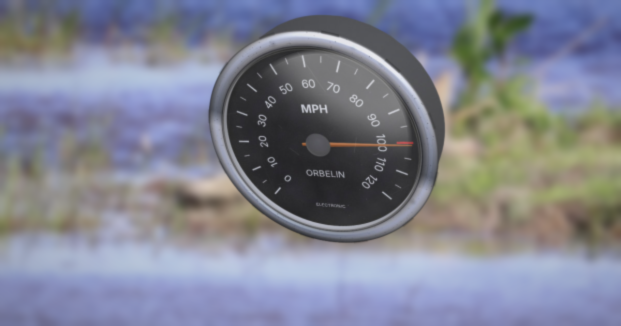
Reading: 100 mph
